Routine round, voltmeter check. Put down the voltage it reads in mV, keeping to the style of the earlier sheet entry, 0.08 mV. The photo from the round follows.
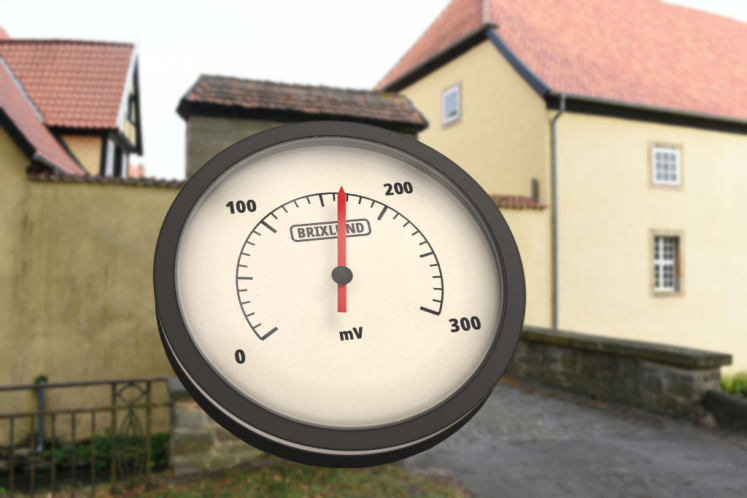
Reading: 165 mV
